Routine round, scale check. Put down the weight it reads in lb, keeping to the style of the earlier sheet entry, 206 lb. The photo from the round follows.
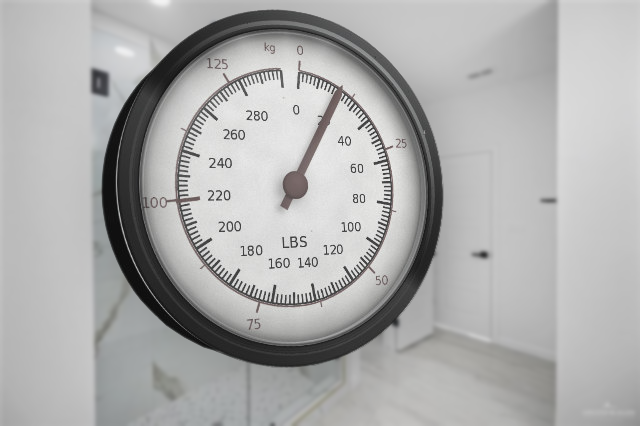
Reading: 20 lb
